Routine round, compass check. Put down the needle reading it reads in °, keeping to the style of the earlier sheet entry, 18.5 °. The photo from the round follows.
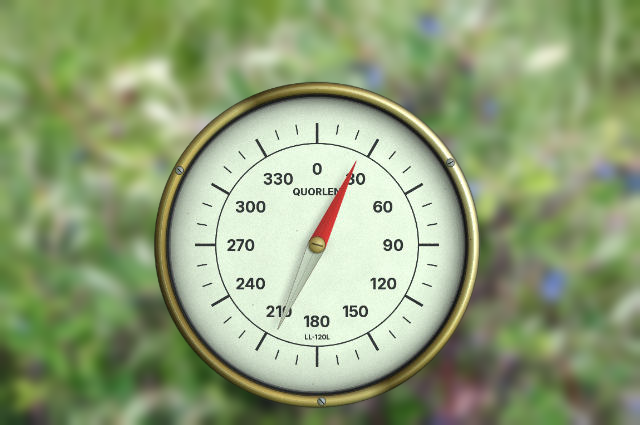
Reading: 25 °
